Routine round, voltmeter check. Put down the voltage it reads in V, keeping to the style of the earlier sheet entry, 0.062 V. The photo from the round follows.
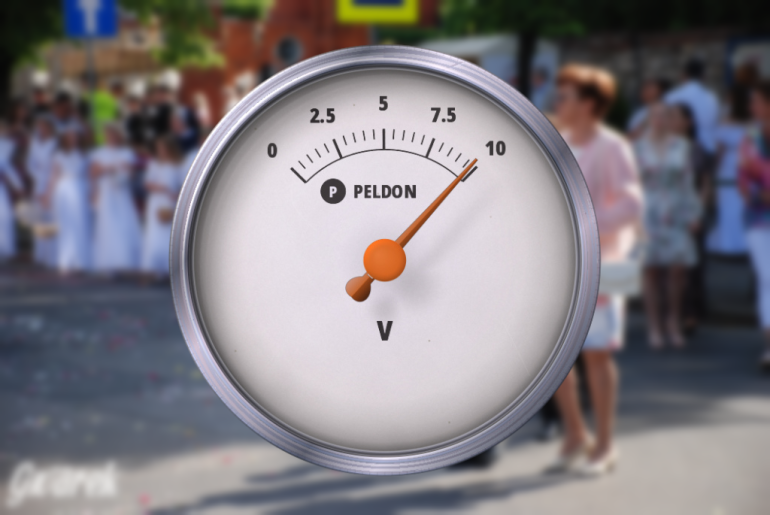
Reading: 9.75 V
